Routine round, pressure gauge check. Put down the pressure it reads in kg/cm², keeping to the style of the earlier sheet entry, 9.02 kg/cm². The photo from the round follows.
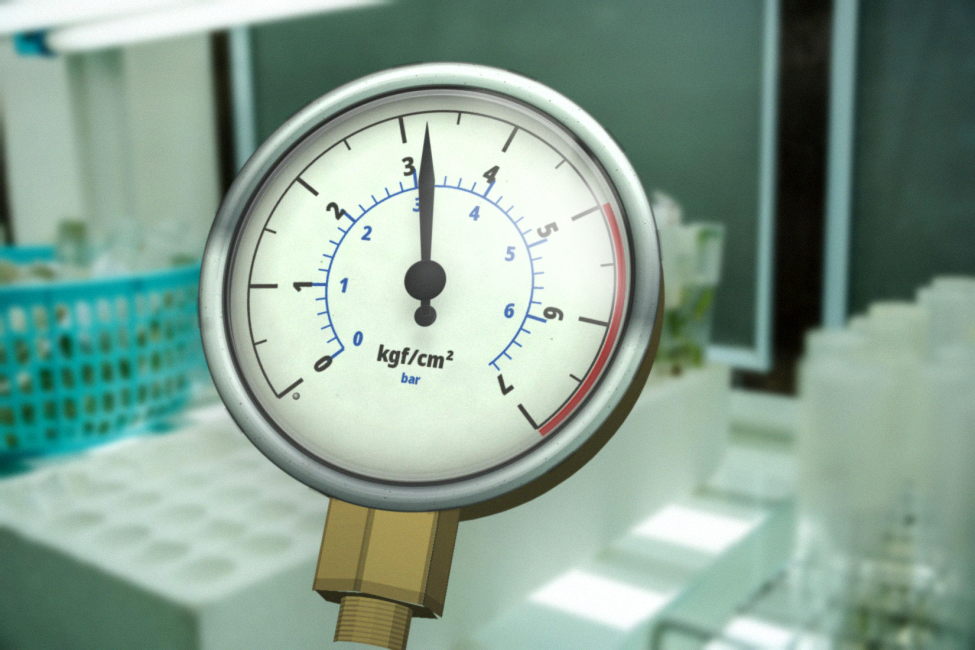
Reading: 3.25 kg/cm²
